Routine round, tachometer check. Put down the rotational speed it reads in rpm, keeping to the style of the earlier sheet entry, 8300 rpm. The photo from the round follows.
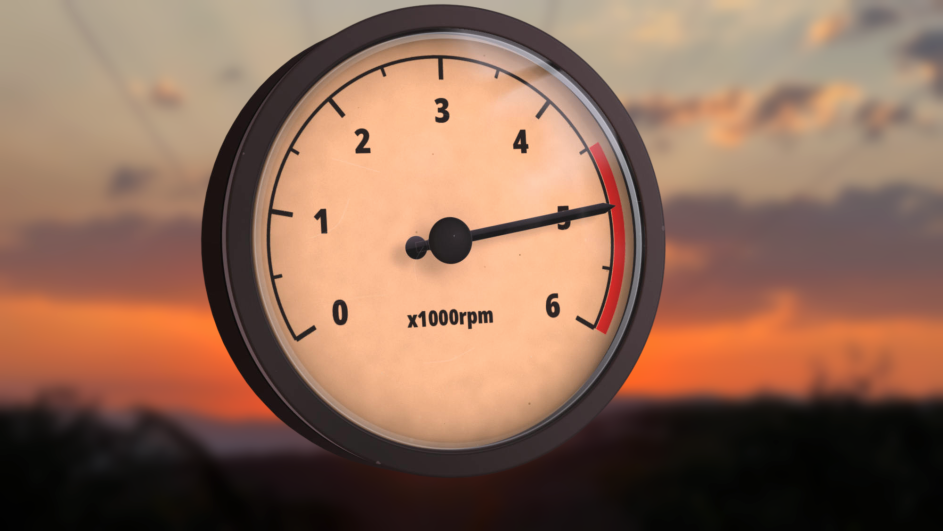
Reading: 5000 rpm
